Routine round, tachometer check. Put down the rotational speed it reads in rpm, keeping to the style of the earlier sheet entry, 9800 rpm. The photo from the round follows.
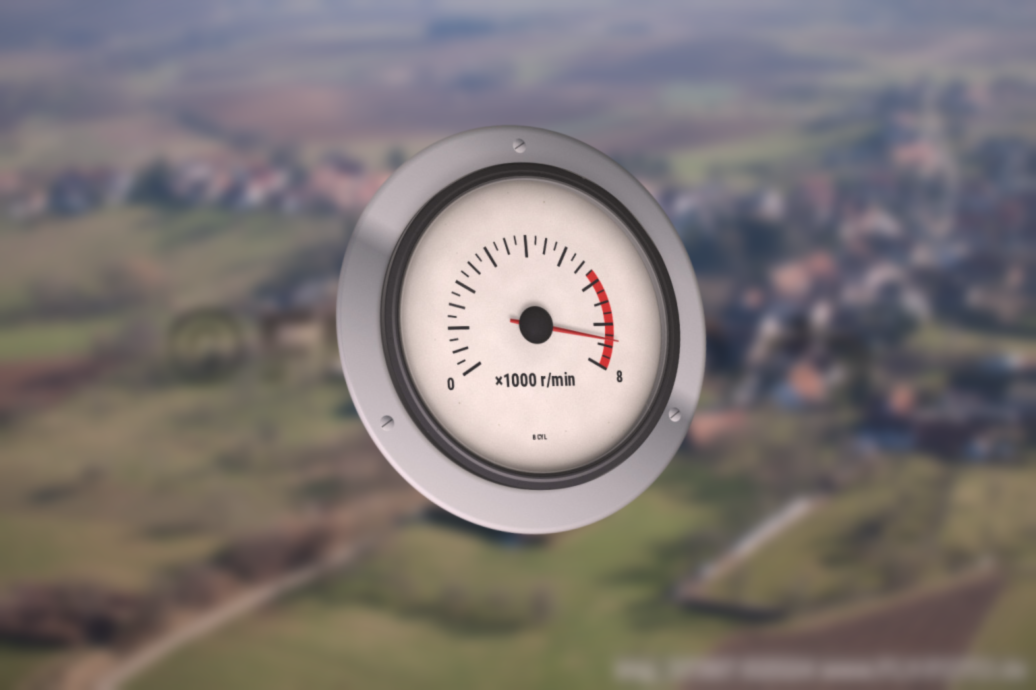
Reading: 7375 rpm
